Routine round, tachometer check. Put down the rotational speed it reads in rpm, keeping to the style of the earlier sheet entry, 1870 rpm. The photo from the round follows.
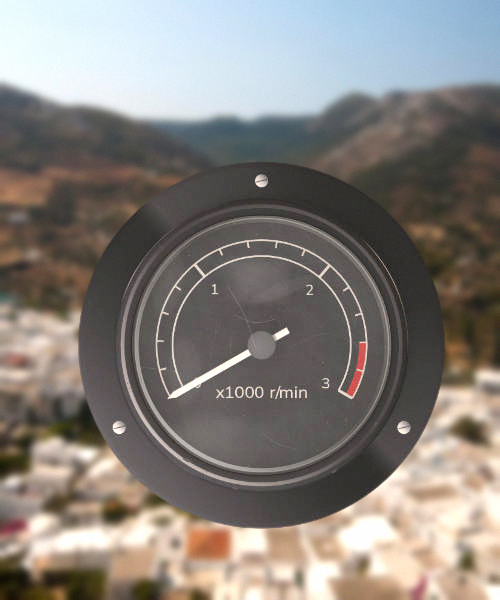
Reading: 0 rpm
